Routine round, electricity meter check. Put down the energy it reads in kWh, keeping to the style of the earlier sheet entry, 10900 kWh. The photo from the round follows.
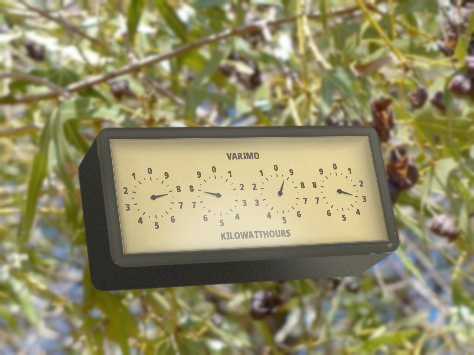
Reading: 7793 kWh
